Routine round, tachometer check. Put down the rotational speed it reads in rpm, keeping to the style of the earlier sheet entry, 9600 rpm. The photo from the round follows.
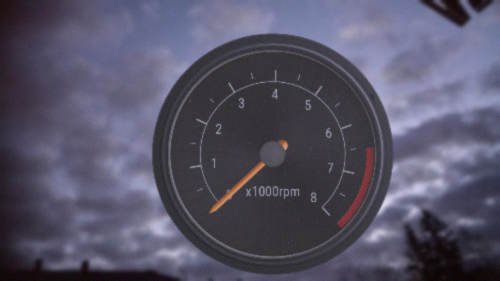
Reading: 0 rpm
